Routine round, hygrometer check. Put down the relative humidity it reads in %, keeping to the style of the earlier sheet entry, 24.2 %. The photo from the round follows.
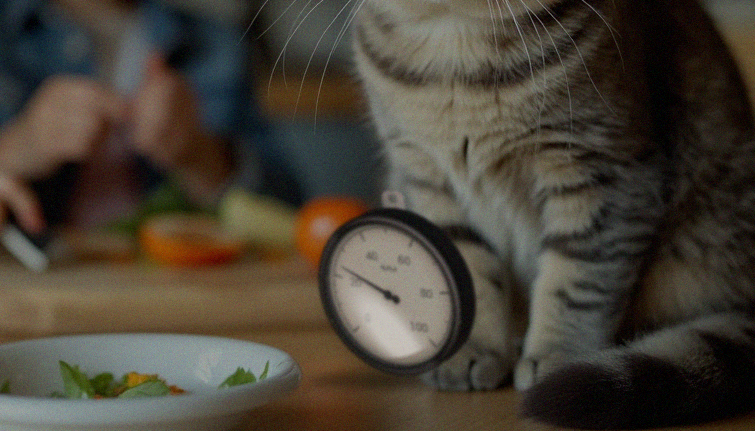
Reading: 25 %
